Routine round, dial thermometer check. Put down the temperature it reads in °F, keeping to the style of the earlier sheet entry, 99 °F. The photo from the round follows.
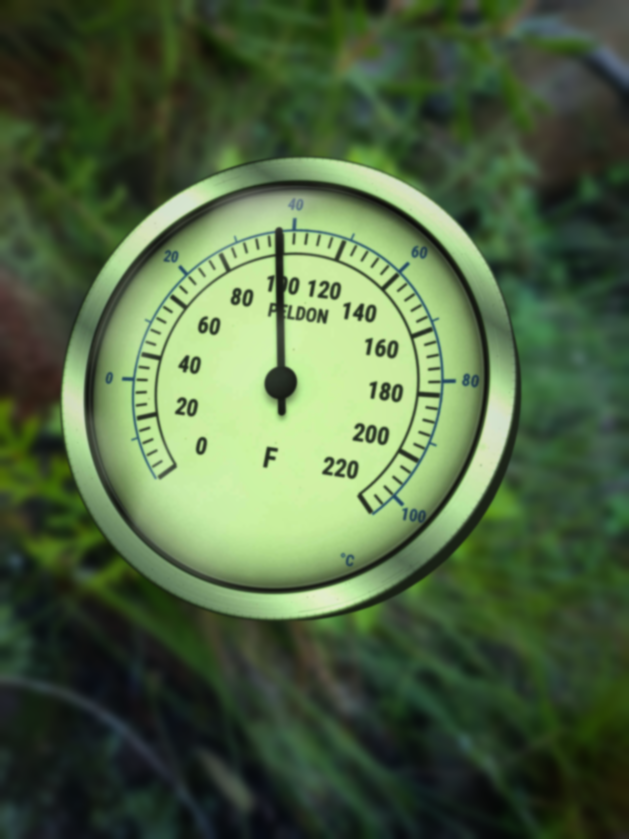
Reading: 100 °F
